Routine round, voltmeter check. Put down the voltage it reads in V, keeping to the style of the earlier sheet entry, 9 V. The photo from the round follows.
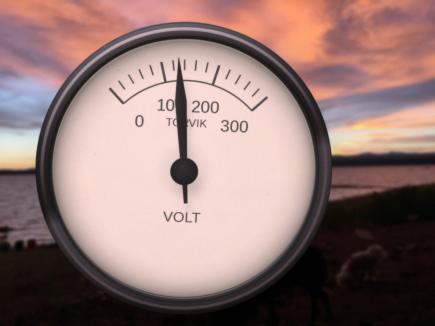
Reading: 130 V
